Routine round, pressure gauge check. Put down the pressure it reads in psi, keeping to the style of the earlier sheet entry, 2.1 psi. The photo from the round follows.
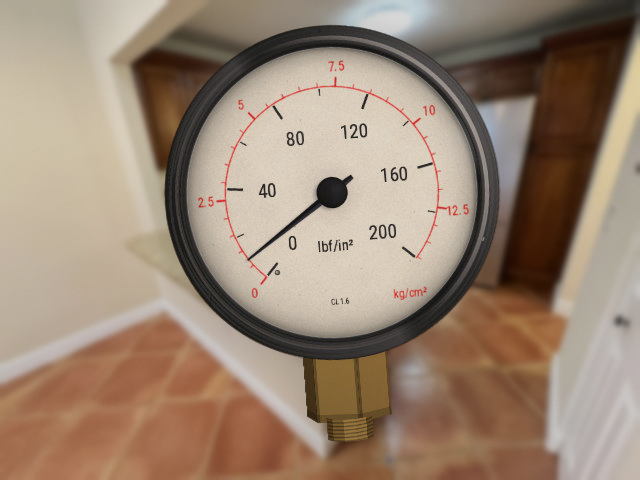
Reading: 10 psi
